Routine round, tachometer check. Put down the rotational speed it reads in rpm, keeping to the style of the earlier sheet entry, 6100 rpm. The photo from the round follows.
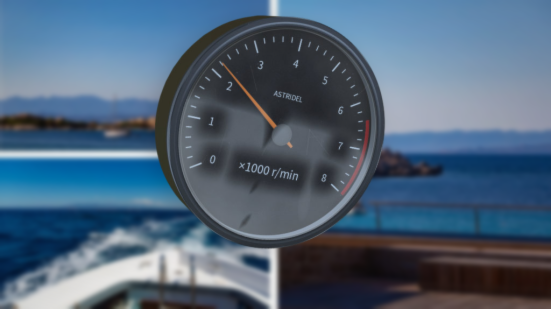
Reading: 2200 rpm
